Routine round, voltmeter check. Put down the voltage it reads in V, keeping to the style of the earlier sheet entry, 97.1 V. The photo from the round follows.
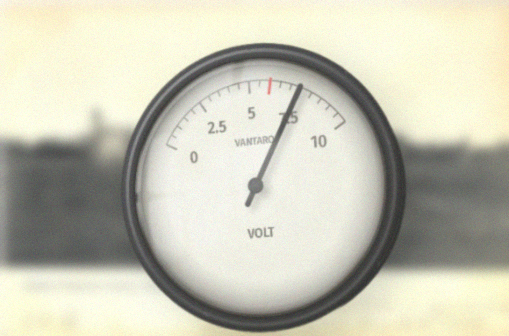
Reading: 7.5 V
